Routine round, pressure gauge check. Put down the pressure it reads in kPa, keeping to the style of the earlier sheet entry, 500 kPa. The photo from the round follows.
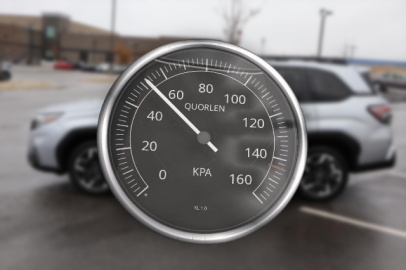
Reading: 52 kPa
